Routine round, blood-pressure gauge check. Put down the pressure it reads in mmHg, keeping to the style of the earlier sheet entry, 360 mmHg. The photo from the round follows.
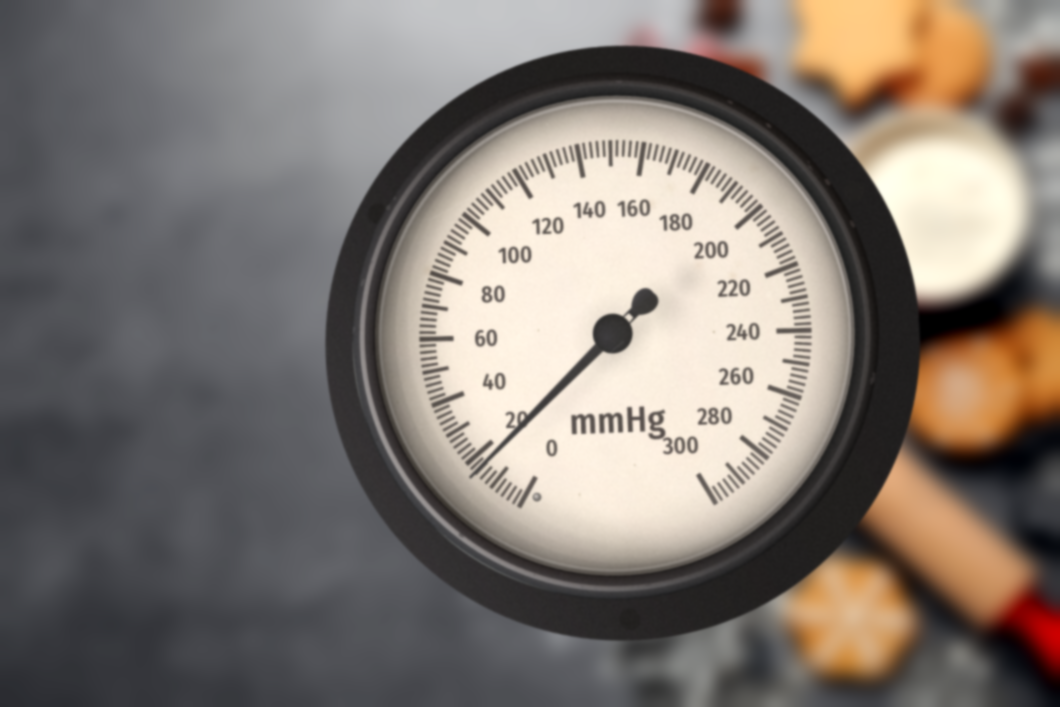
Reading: 16 mmHg
